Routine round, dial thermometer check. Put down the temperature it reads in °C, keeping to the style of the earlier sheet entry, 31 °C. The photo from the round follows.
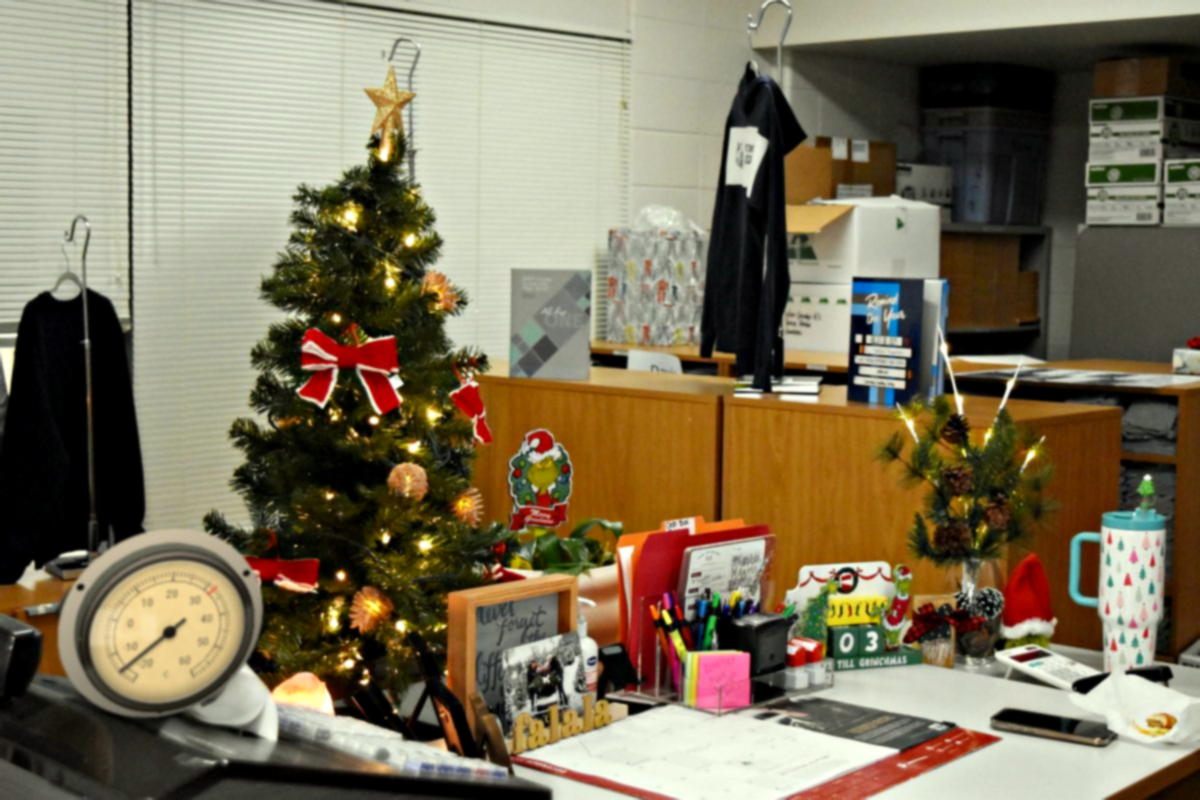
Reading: -15 °C
